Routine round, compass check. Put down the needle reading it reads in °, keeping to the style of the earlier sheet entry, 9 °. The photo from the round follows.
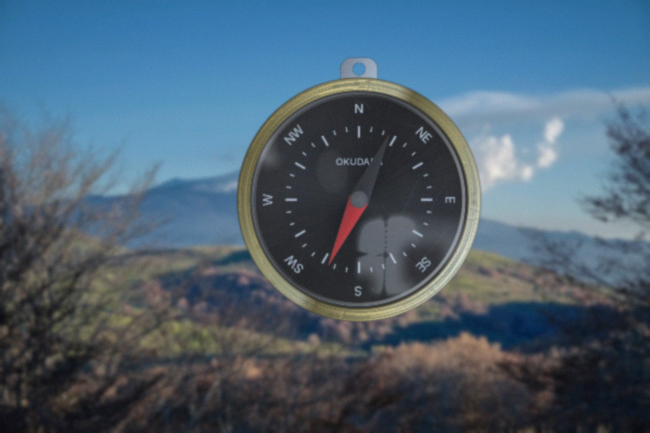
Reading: 205 °
